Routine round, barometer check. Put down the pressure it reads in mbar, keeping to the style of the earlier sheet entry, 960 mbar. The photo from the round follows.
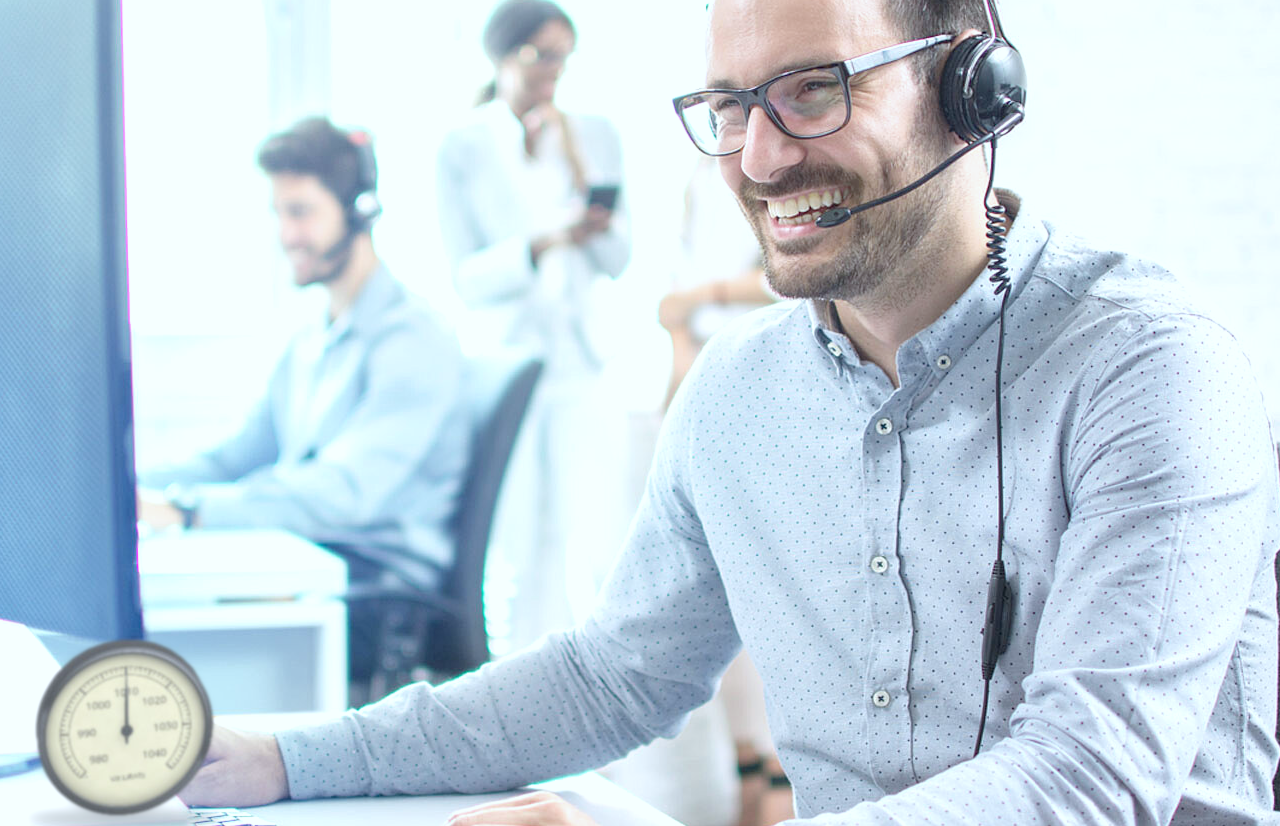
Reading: 1010 mbar
